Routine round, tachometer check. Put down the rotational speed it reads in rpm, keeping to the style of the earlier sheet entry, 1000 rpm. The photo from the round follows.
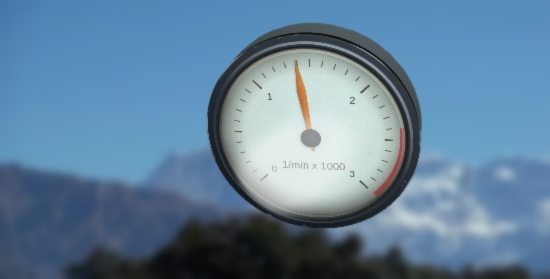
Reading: 1400 rpm
